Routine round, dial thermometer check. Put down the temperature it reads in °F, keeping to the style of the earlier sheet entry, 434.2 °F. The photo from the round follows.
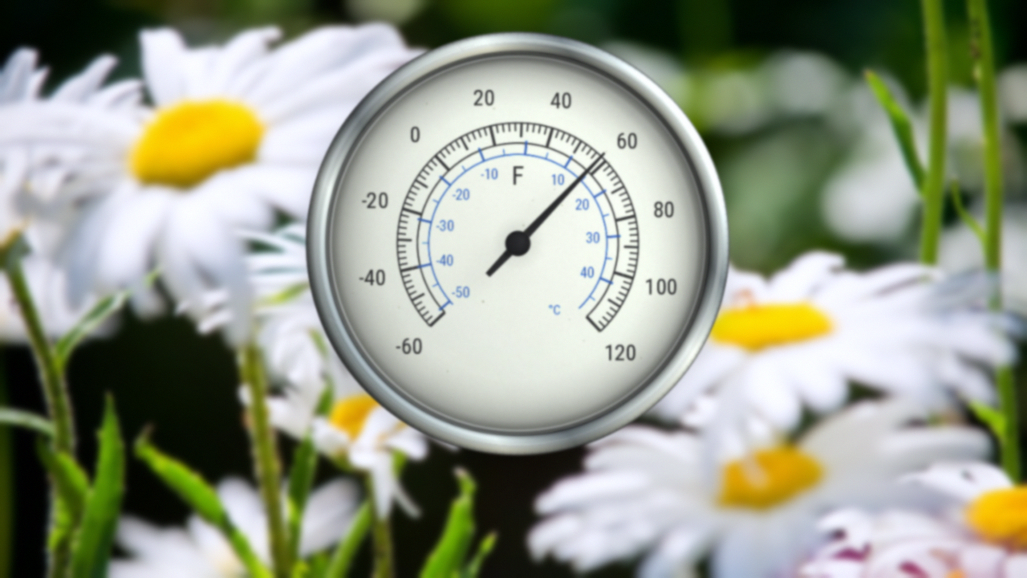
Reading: 58 °F
